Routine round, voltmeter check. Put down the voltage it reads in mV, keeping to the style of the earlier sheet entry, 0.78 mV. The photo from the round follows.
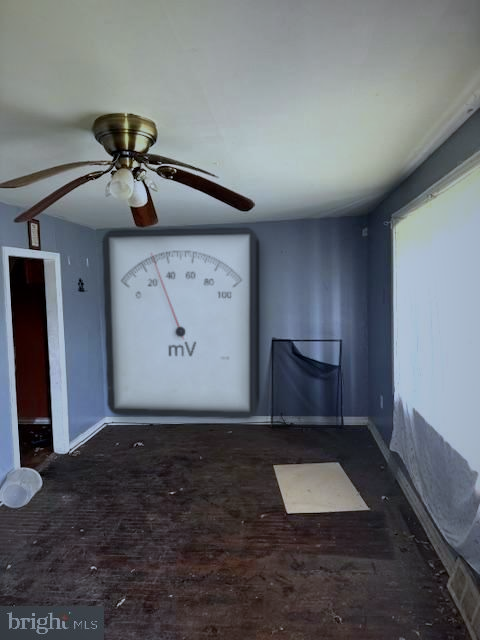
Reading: 30 mV
